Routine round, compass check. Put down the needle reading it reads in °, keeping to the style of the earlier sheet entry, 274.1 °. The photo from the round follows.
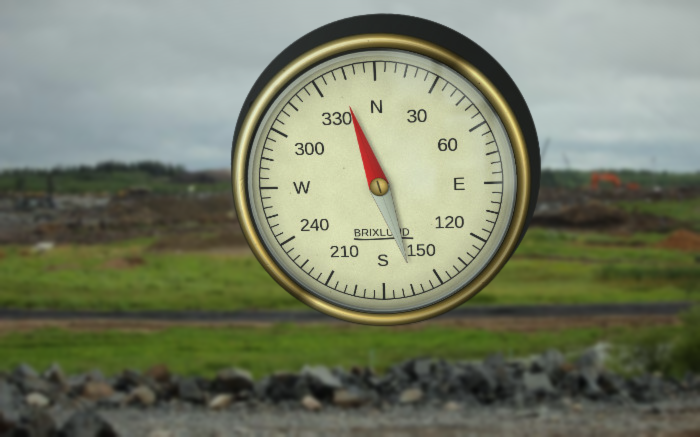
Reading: 342.5 °
